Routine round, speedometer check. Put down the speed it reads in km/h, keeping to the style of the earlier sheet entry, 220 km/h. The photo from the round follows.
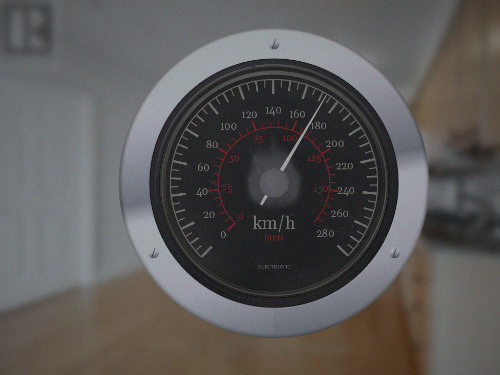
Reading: 172.5 km/h
